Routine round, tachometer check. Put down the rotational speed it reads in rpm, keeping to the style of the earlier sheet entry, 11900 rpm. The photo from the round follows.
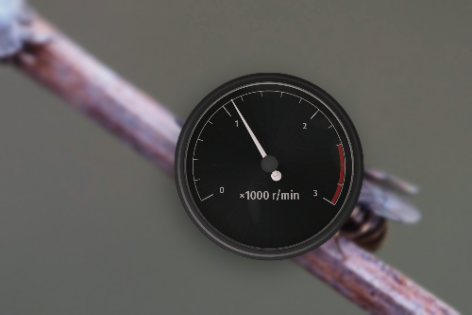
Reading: 1100 rpm
